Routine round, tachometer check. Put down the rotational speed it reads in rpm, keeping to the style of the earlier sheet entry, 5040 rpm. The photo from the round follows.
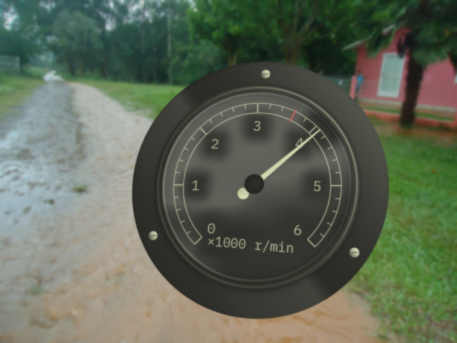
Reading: 4100 rpm
